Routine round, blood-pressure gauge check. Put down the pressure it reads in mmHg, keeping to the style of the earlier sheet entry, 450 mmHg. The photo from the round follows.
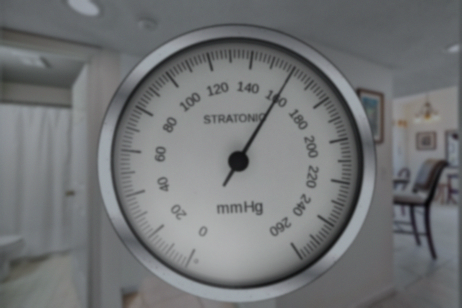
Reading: 160 mmHg
